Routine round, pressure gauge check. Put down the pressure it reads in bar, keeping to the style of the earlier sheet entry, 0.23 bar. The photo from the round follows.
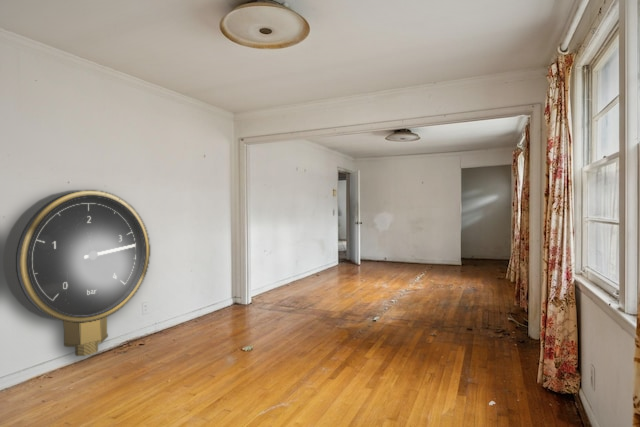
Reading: 3.25 bar
